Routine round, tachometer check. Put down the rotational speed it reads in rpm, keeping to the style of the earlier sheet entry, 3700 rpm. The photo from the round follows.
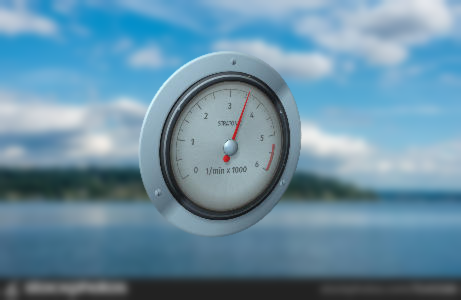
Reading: 3500 rpm
